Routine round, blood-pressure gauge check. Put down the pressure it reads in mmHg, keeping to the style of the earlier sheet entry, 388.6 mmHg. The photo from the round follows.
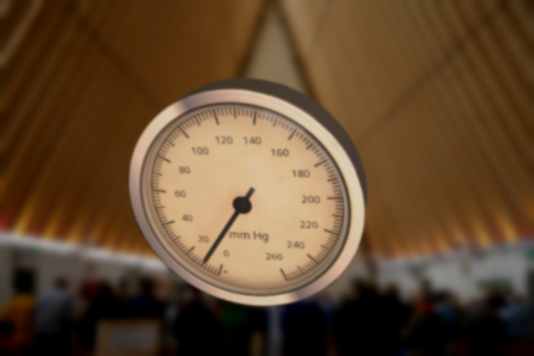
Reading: 10 mmHg
